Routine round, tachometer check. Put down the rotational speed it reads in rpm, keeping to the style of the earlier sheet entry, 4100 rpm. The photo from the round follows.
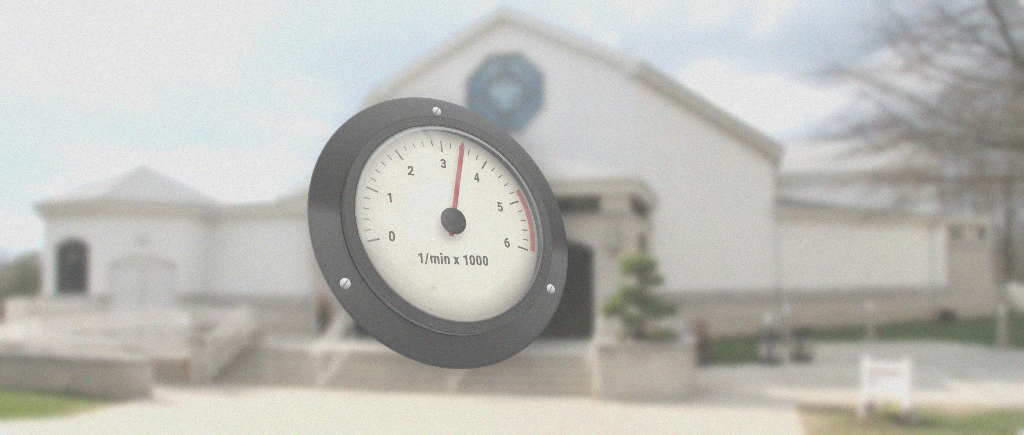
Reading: 3400 rpm
